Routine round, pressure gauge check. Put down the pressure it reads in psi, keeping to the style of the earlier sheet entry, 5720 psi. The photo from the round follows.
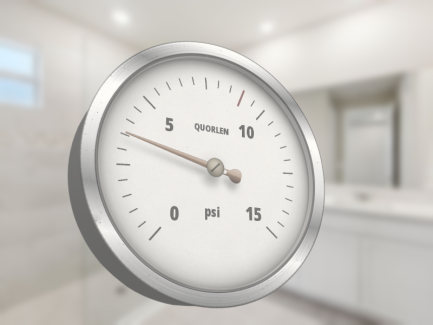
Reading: 3.5 psi
